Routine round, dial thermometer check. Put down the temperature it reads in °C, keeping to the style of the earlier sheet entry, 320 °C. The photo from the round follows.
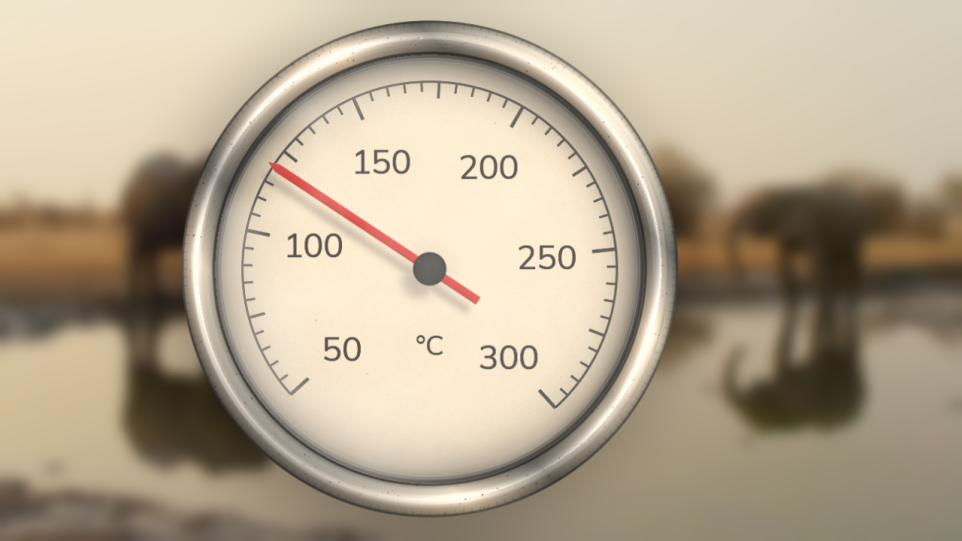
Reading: 120 °C
